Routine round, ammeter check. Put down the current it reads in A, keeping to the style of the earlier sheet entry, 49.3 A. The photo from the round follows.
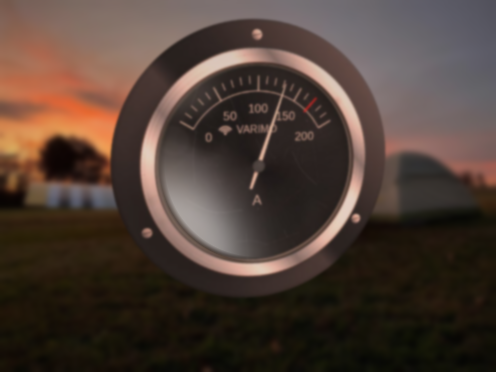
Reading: 130 A
